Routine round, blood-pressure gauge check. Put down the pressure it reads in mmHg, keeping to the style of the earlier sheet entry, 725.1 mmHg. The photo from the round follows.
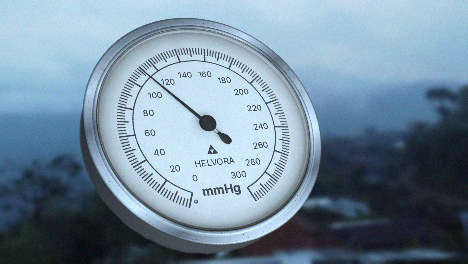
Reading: 110 mmHg
